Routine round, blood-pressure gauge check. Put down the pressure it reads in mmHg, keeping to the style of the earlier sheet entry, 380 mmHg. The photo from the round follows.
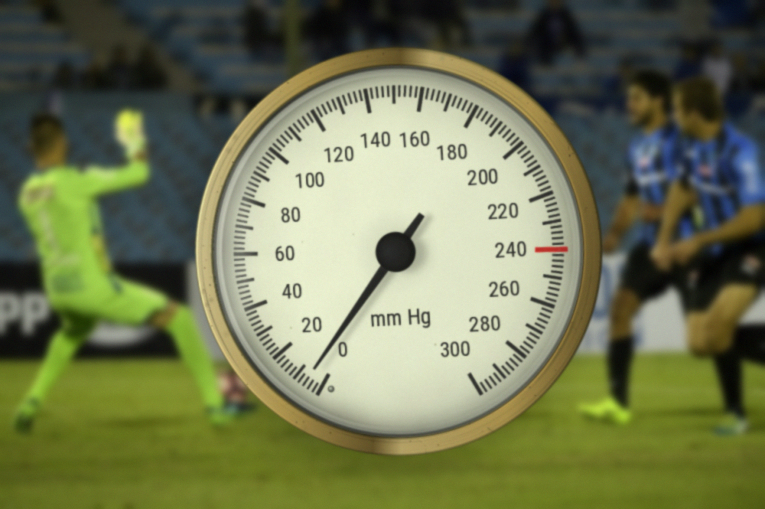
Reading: 6 mmHg
